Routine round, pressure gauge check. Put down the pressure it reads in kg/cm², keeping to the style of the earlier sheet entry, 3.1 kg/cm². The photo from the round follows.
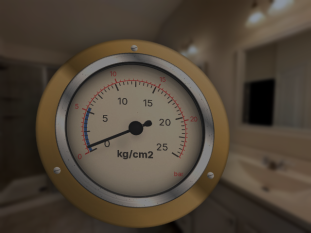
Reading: 0.5 kg/cm²
